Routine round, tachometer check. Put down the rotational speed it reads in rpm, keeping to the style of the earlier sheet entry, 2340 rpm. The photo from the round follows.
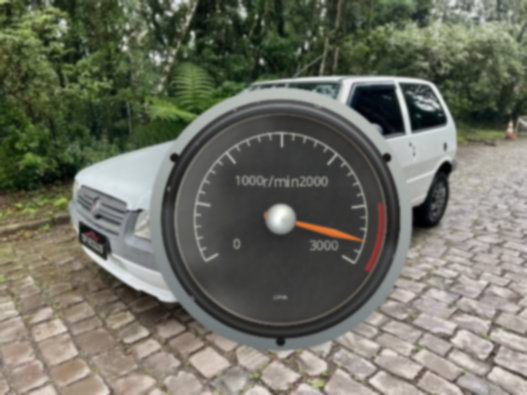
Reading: 2800 rpm
